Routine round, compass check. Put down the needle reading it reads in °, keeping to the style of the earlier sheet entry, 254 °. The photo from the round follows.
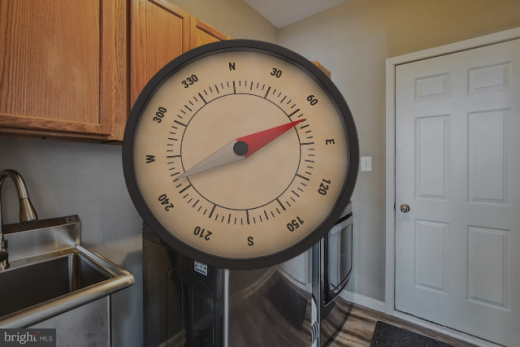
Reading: 70 °
